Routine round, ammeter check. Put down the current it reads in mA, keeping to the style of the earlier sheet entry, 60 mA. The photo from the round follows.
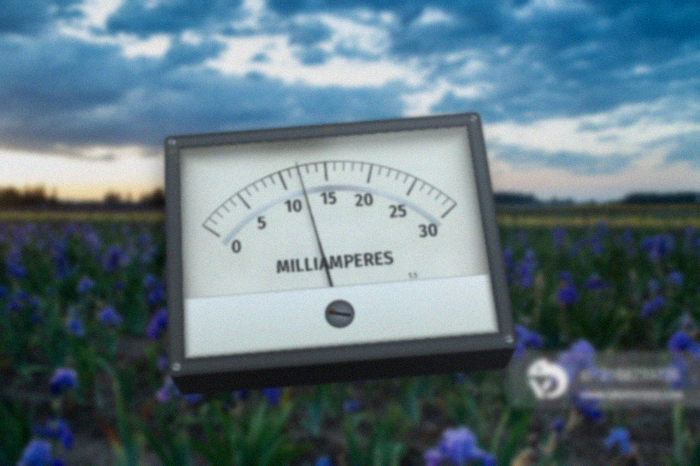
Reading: 12 mA
